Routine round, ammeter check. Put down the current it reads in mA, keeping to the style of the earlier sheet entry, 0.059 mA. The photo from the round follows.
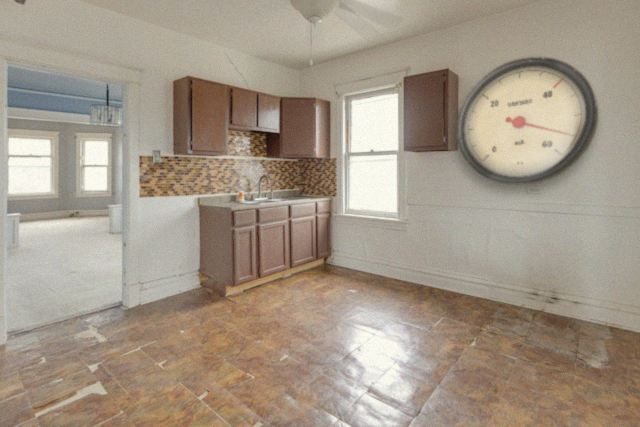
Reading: 55 mA
